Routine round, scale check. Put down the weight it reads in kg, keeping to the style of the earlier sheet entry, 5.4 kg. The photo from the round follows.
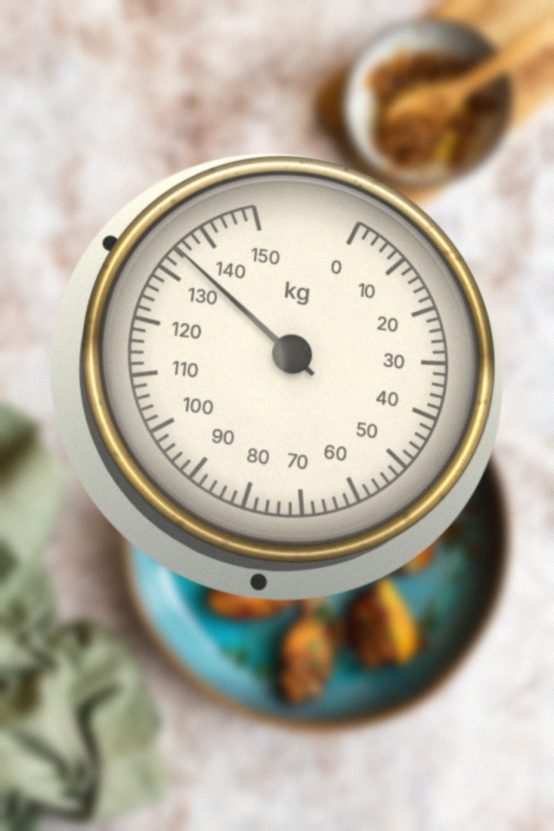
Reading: 134 kg
